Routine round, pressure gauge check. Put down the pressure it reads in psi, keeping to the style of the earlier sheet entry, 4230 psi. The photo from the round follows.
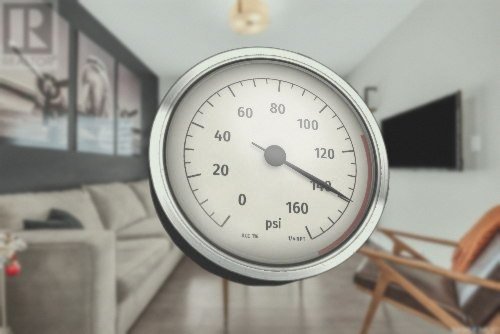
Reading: 140 psi
